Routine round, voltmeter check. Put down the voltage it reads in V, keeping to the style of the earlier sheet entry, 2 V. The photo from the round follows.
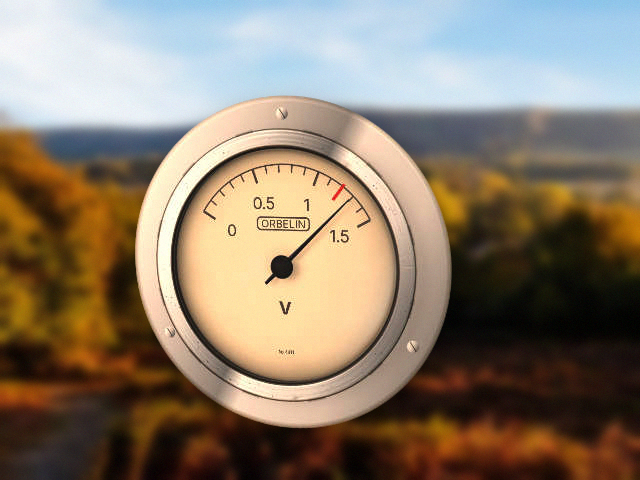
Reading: 1.3 V
